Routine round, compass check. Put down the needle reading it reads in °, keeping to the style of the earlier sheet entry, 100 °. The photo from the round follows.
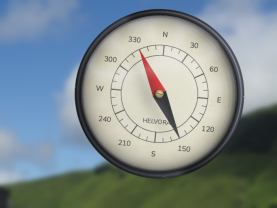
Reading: 330 °
